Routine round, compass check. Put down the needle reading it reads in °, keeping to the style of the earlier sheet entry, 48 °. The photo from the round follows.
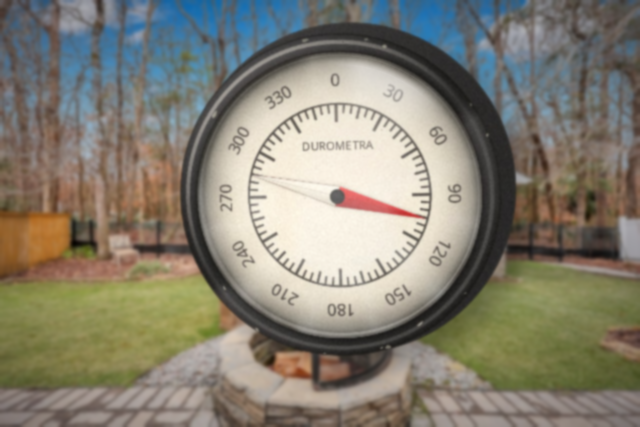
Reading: 105 °
